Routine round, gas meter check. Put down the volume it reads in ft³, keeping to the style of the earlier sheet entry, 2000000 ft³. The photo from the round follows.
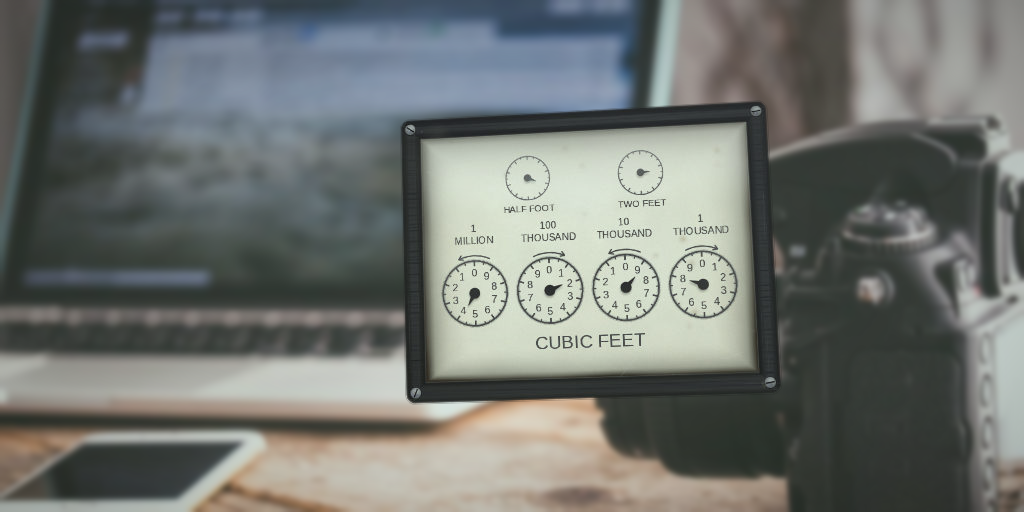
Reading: 418800 ft³
